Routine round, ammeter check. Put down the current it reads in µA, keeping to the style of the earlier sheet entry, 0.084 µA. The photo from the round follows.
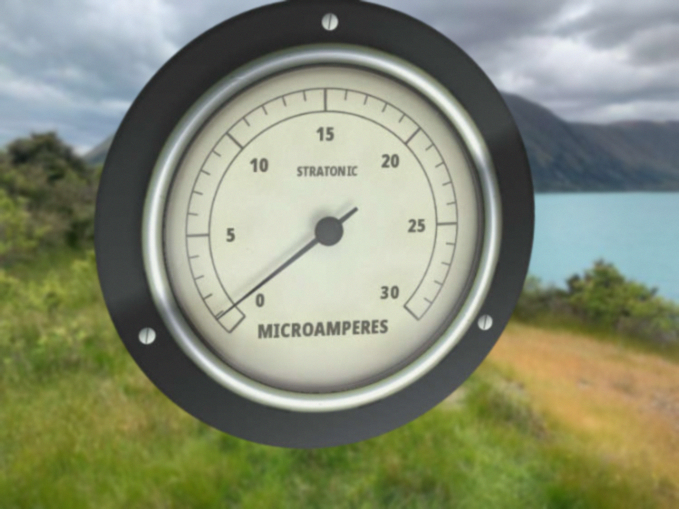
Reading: 1 µA
